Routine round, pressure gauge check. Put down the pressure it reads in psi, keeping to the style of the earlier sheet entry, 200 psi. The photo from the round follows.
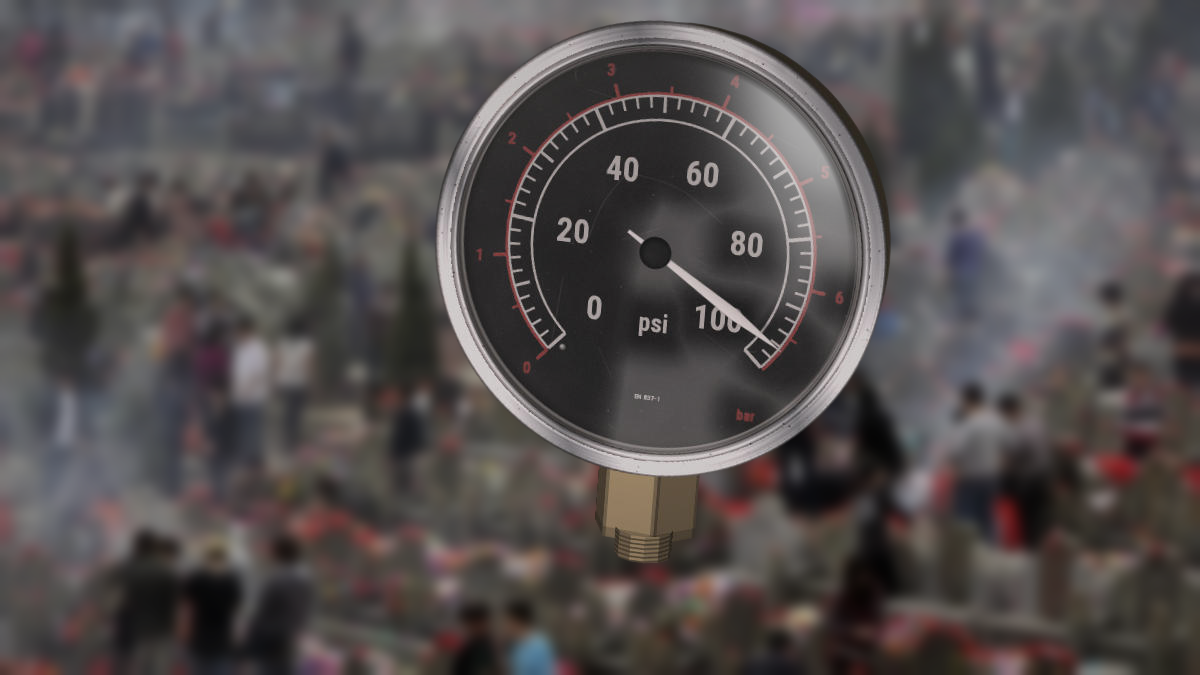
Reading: 96 psi
